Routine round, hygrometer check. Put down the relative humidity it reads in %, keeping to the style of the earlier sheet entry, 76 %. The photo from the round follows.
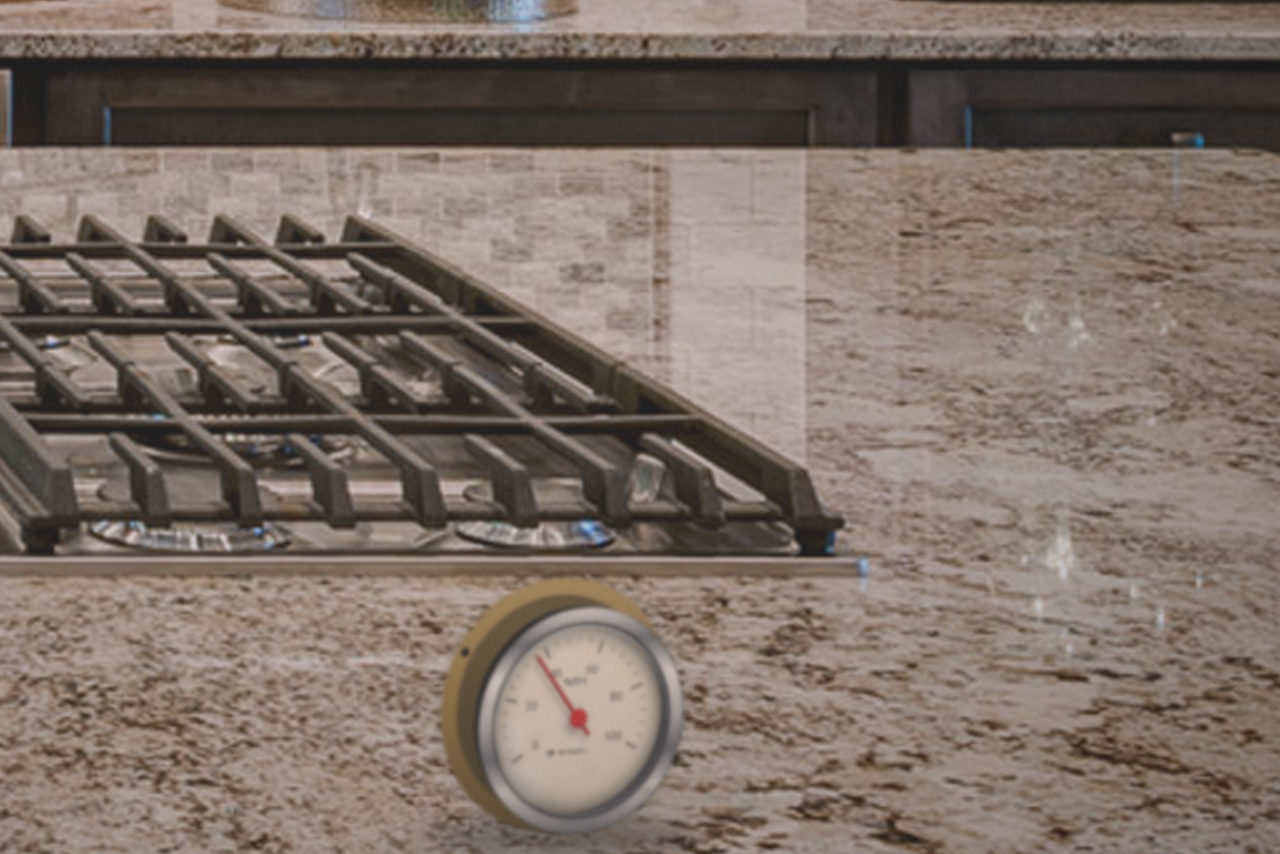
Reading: 36 %
